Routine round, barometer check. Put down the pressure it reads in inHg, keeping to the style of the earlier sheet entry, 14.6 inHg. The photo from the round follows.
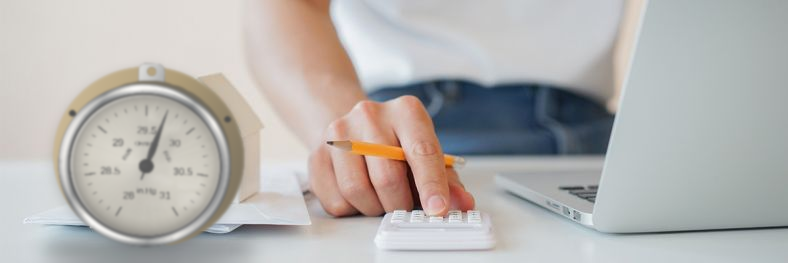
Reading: 29.7 inHg
